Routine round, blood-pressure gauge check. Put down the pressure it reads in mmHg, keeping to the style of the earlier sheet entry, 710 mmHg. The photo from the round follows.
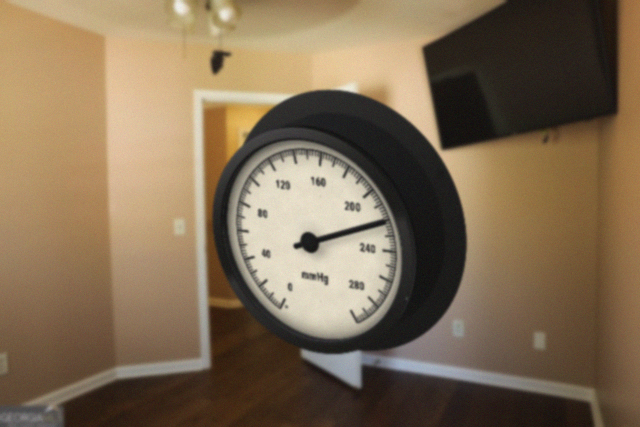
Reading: 220 mmHg
